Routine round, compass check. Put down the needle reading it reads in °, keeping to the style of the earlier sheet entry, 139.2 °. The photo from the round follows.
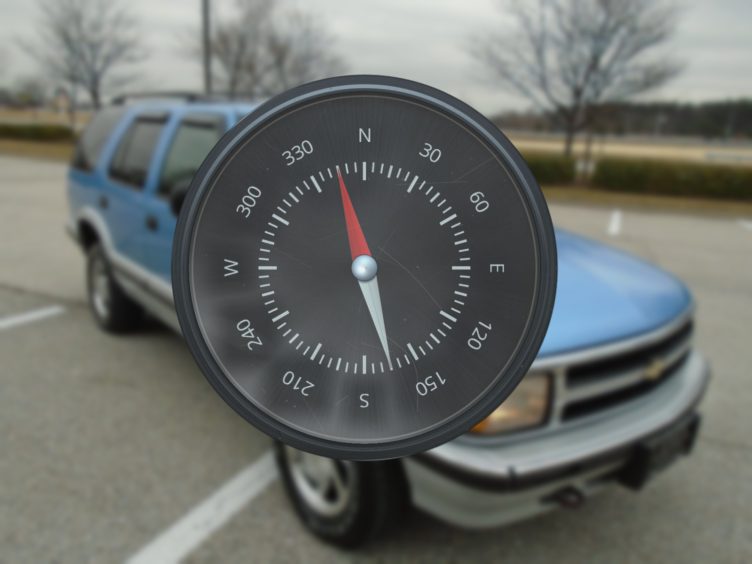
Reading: 345 °
